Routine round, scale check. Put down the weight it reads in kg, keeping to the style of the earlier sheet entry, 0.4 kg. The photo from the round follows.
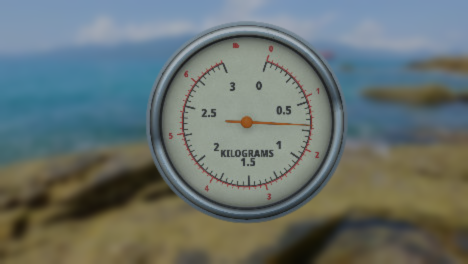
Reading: 0.7 kg
